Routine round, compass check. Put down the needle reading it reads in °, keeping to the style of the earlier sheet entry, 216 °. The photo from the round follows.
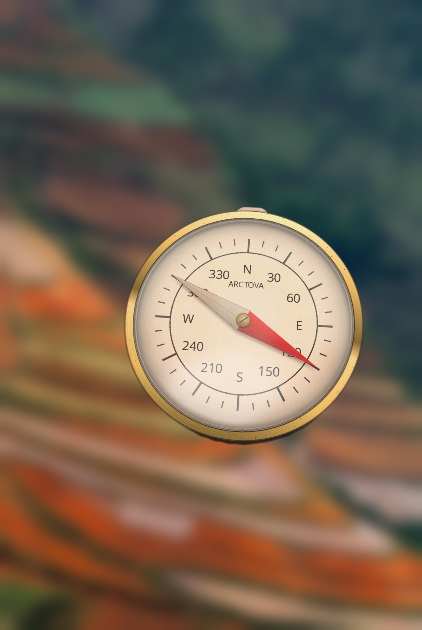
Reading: 120 °
